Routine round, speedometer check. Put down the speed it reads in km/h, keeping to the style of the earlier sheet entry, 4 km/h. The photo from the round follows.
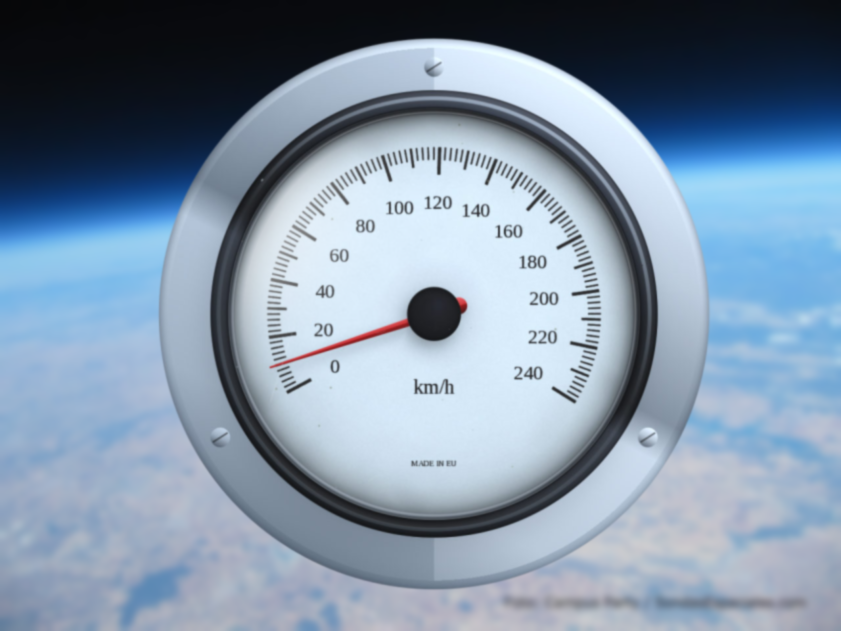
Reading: 10 km/h
